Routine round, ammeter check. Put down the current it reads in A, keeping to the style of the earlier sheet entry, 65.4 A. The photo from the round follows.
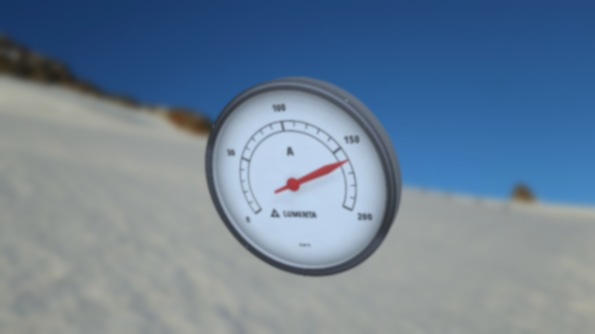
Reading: 160 A
